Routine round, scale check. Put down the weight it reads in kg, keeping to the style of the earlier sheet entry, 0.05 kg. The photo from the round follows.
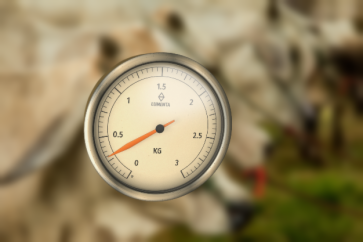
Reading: 0.3 kg
